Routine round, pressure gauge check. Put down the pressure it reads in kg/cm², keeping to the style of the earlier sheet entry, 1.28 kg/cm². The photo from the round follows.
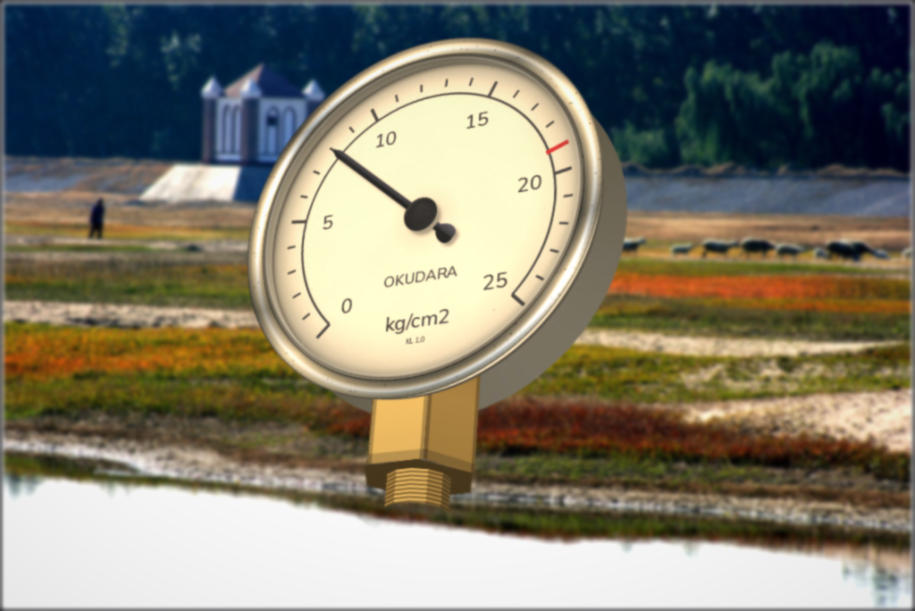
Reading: 8 kg/cm²
